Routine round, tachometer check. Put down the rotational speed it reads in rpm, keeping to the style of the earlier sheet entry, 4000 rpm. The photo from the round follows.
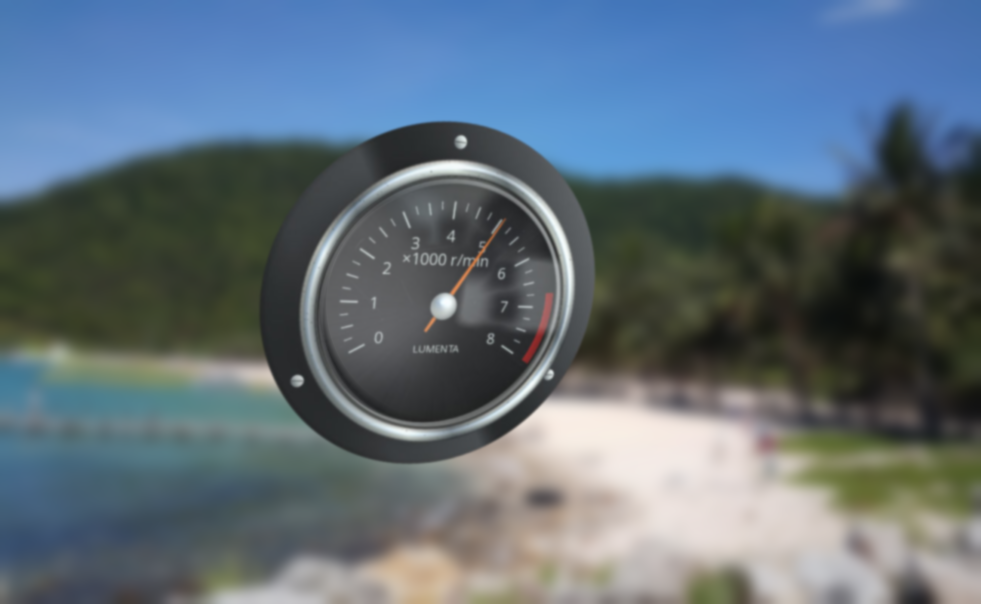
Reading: 5000 rpm
